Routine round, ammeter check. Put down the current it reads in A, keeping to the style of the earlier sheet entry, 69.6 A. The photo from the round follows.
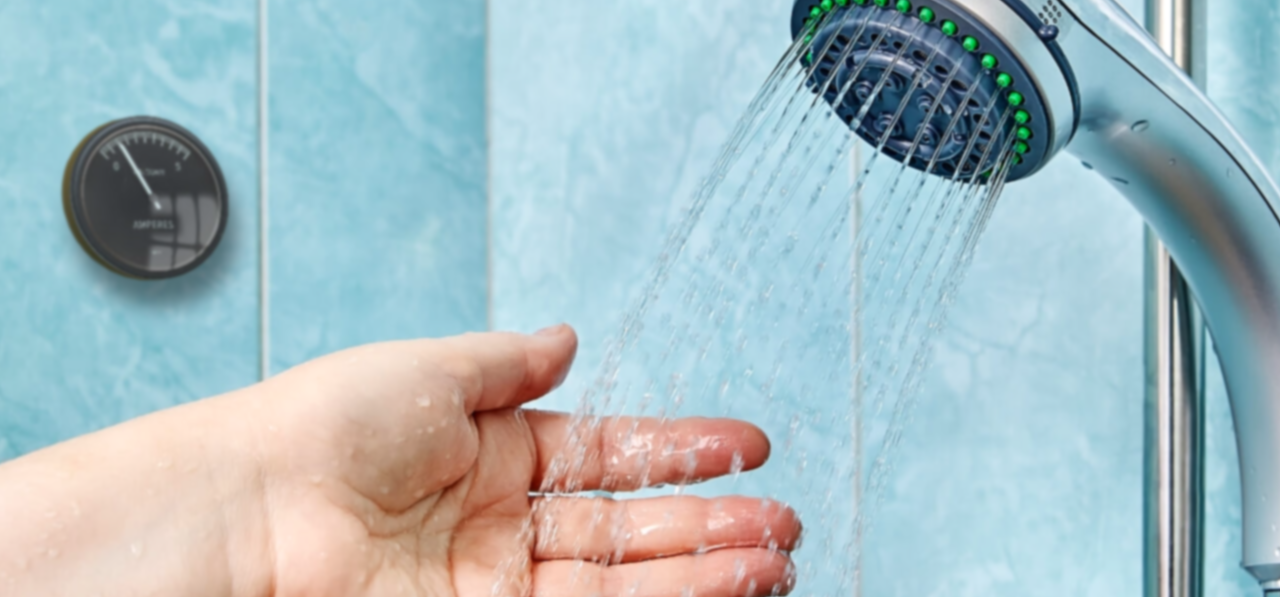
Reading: 1 A
